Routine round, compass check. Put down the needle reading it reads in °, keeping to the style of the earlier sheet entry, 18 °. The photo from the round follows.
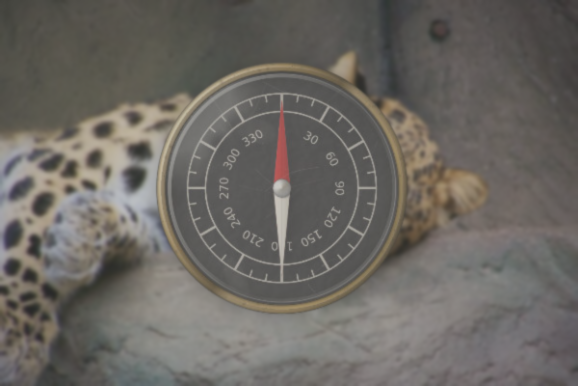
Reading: 0 °
